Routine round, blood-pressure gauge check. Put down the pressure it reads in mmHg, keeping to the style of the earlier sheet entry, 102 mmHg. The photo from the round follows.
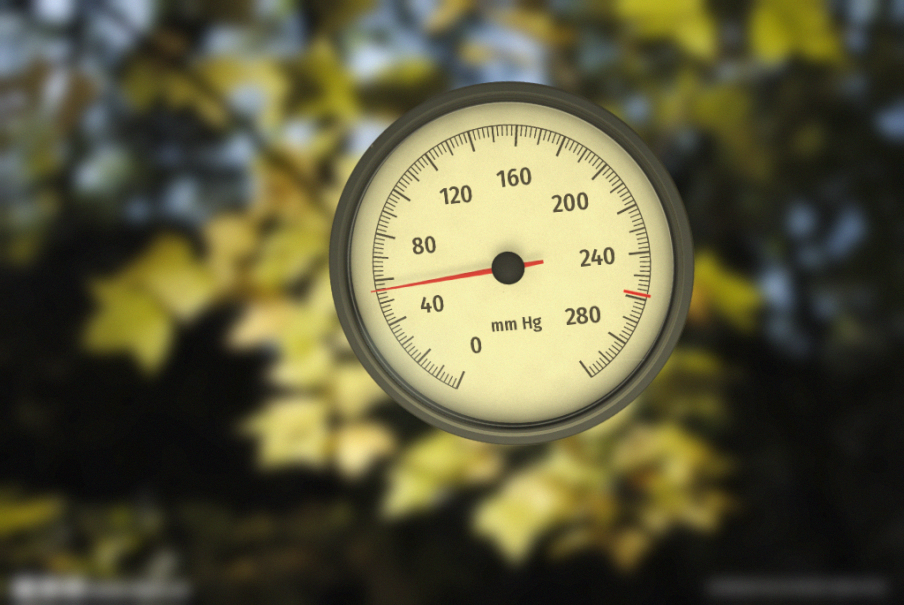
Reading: 56 mmHg
